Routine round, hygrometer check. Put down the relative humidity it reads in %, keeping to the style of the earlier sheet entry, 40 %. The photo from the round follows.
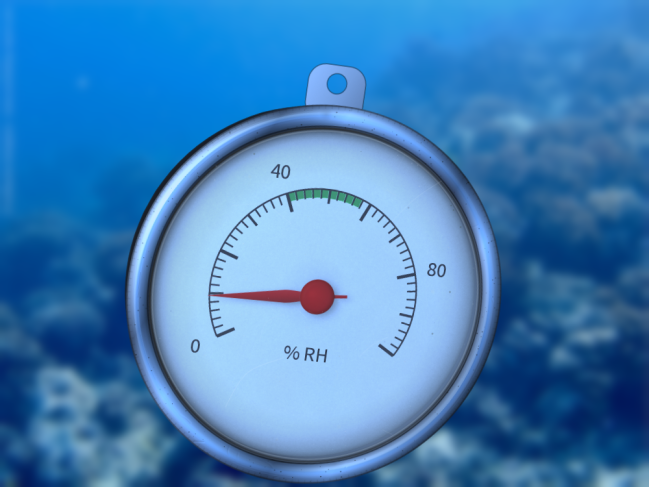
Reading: 10 %
